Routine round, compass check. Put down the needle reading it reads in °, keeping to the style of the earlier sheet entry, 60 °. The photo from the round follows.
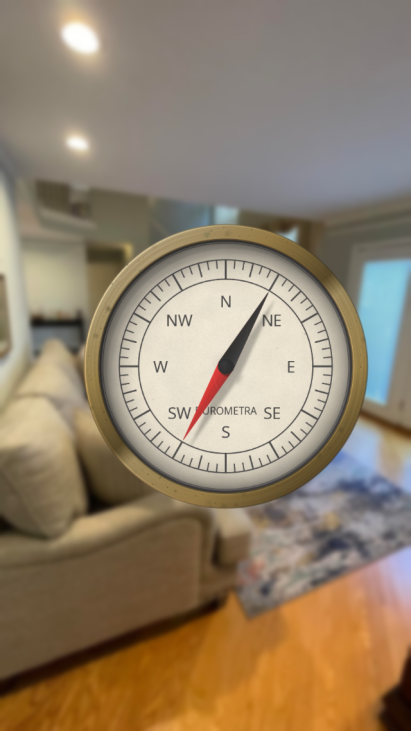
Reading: 210 °
